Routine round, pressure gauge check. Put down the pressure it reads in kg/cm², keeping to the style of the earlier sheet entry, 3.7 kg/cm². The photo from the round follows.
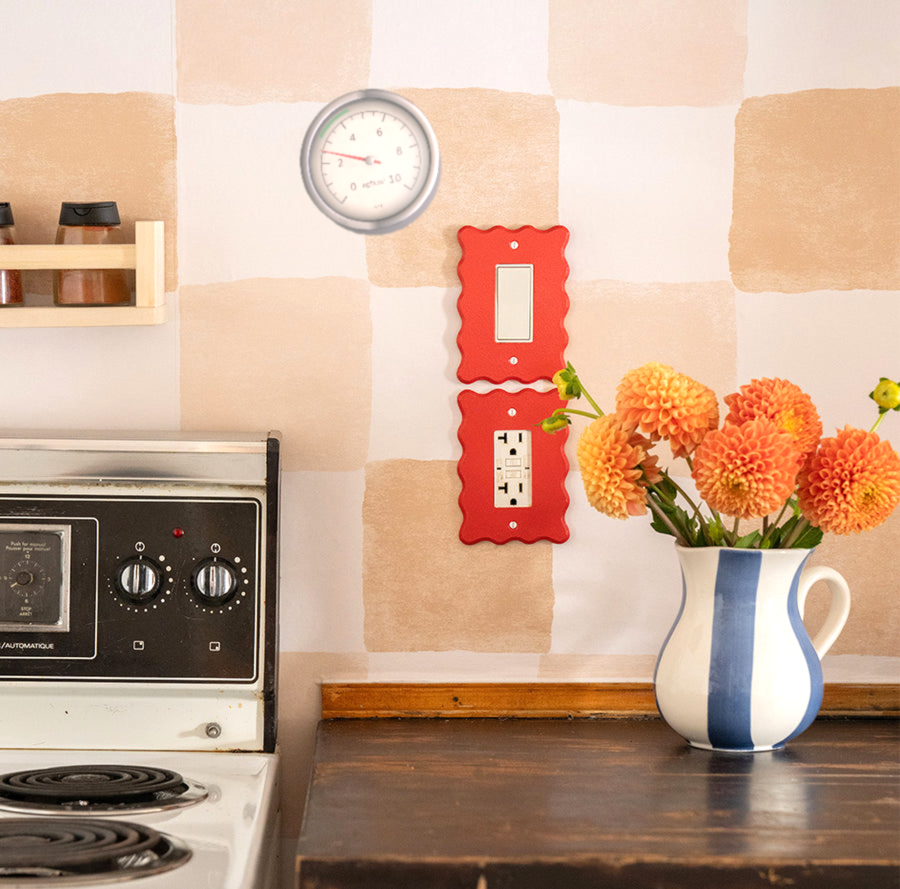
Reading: 2.5 kg/cm²
